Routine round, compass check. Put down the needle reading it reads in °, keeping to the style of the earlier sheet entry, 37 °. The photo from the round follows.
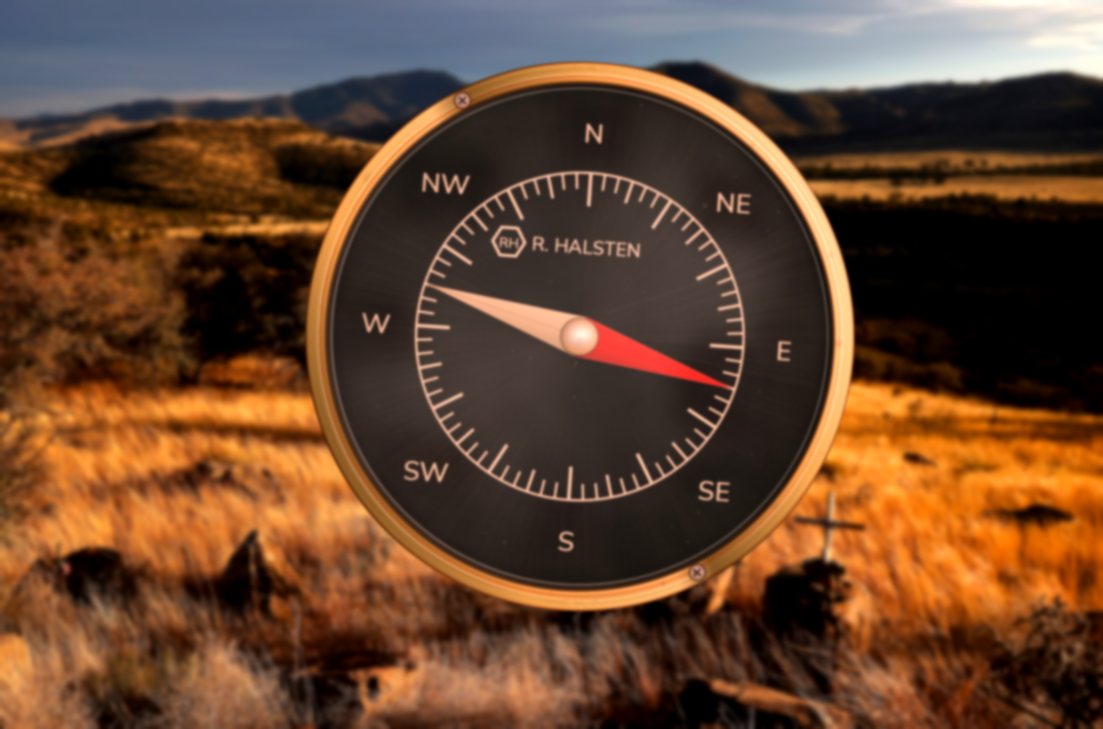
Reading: 105 °
